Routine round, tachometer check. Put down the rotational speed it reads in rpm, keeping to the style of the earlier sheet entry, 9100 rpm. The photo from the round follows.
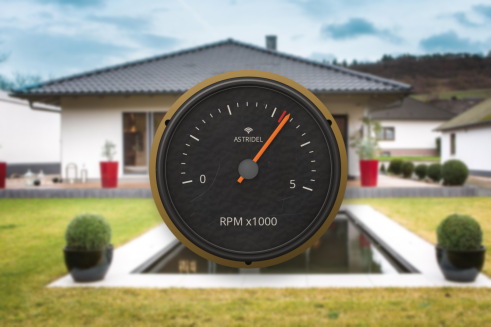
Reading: 3300 rpm
